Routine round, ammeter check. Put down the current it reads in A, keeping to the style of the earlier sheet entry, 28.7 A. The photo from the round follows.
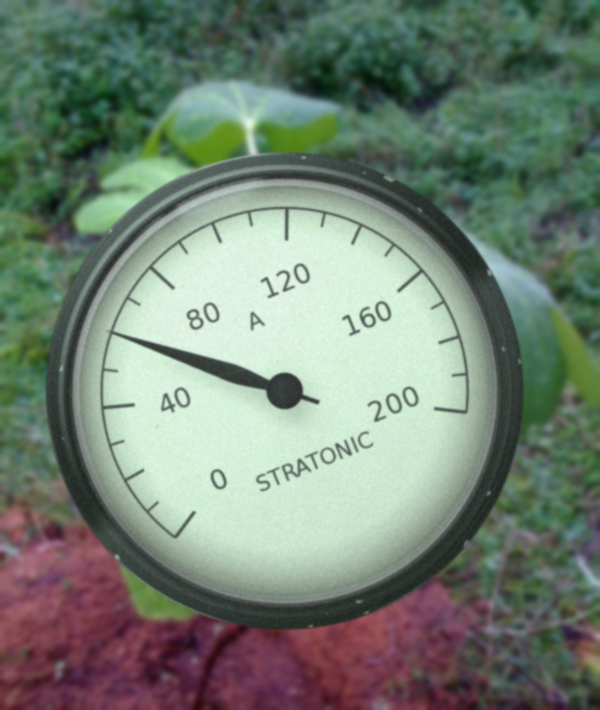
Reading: 60 A
